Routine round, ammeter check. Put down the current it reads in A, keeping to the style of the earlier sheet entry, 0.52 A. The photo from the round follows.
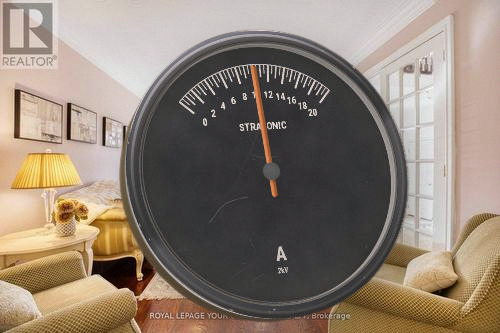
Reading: 10 A
